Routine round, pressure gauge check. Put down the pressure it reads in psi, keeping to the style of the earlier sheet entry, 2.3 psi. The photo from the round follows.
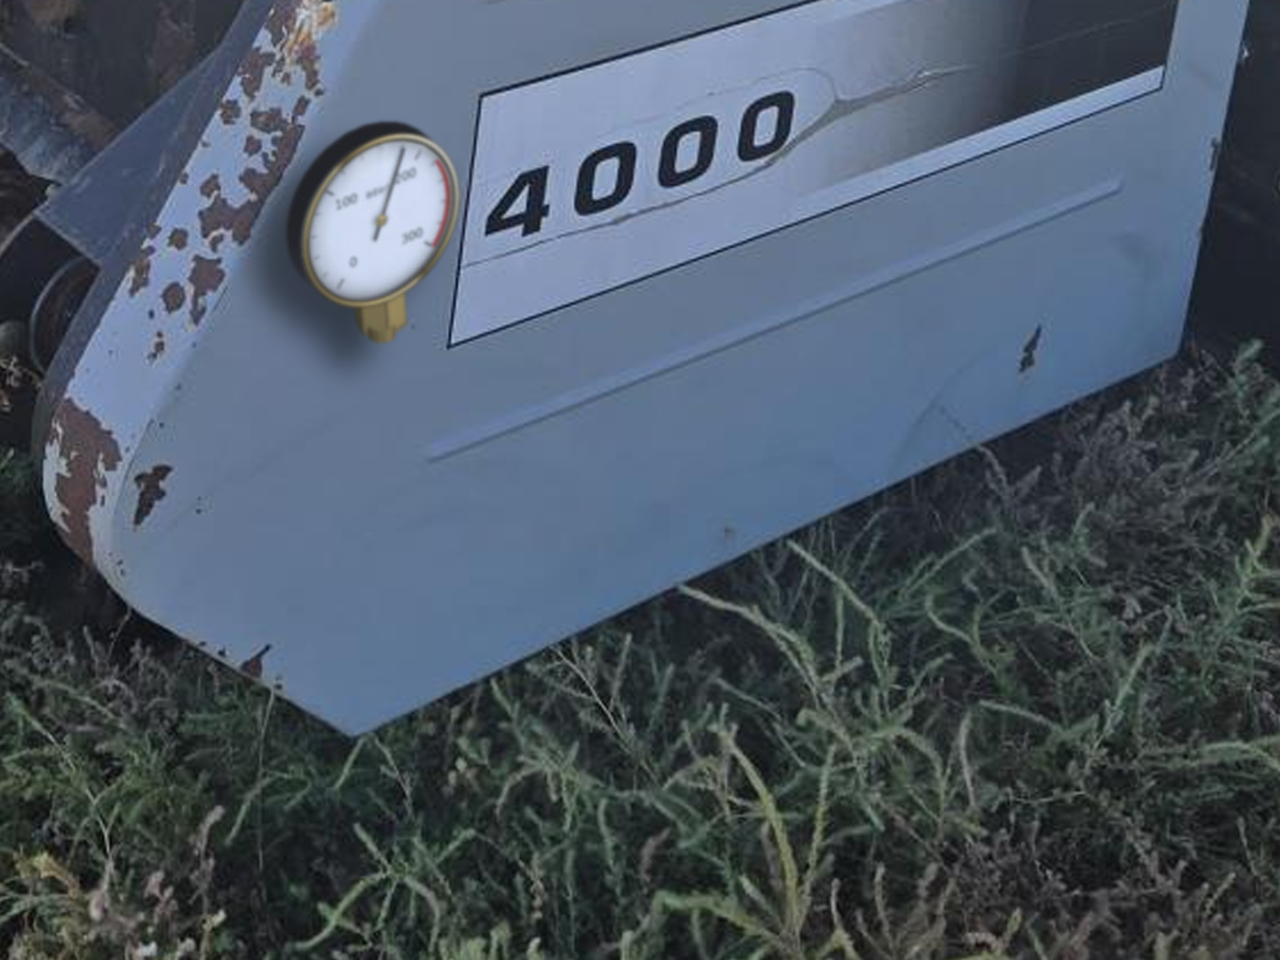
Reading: 180 psi
